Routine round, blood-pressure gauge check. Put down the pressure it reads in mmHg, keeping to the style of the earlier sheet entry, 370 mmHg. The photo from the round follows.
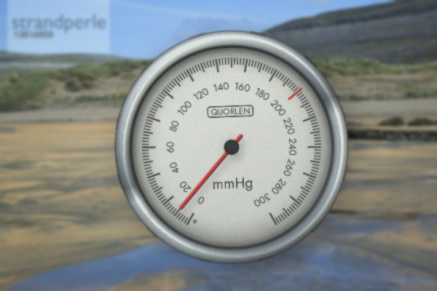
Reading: 10 mmHg
